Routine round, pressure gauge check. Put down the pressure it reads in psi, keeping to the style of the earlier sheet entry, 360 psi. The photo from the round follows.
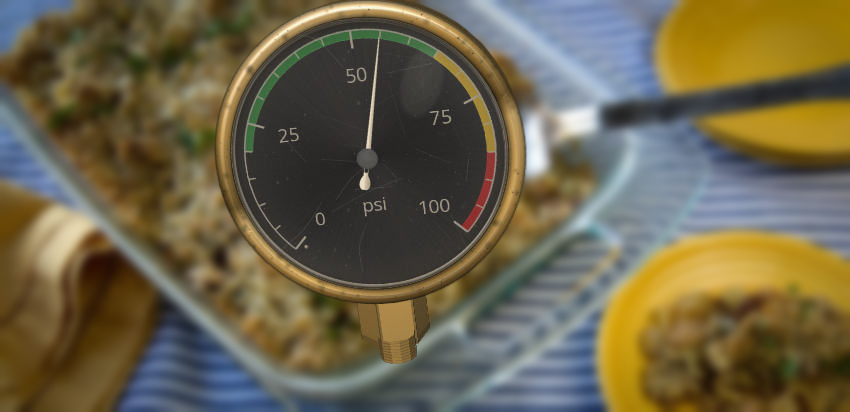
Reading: 55 psi
